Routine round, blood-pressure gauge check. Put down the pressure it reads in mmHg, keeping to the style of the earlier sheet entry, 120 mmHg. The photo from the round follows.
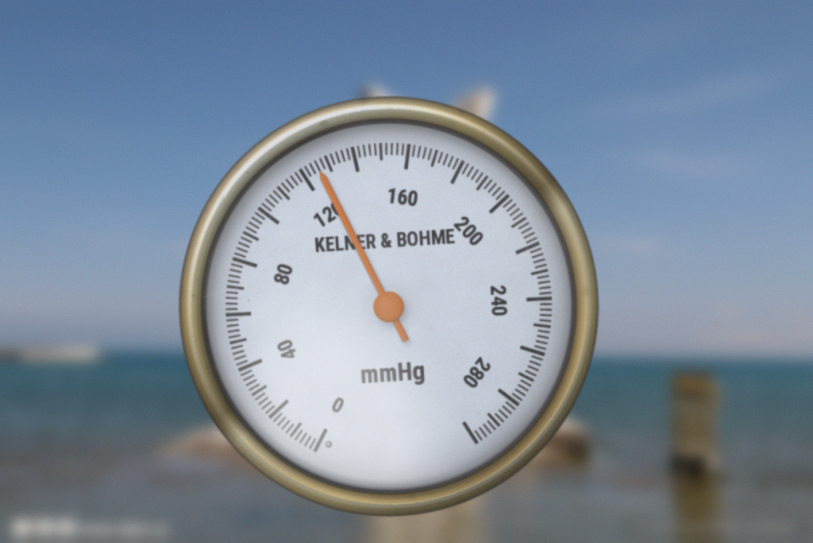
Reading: 126 mmHg
